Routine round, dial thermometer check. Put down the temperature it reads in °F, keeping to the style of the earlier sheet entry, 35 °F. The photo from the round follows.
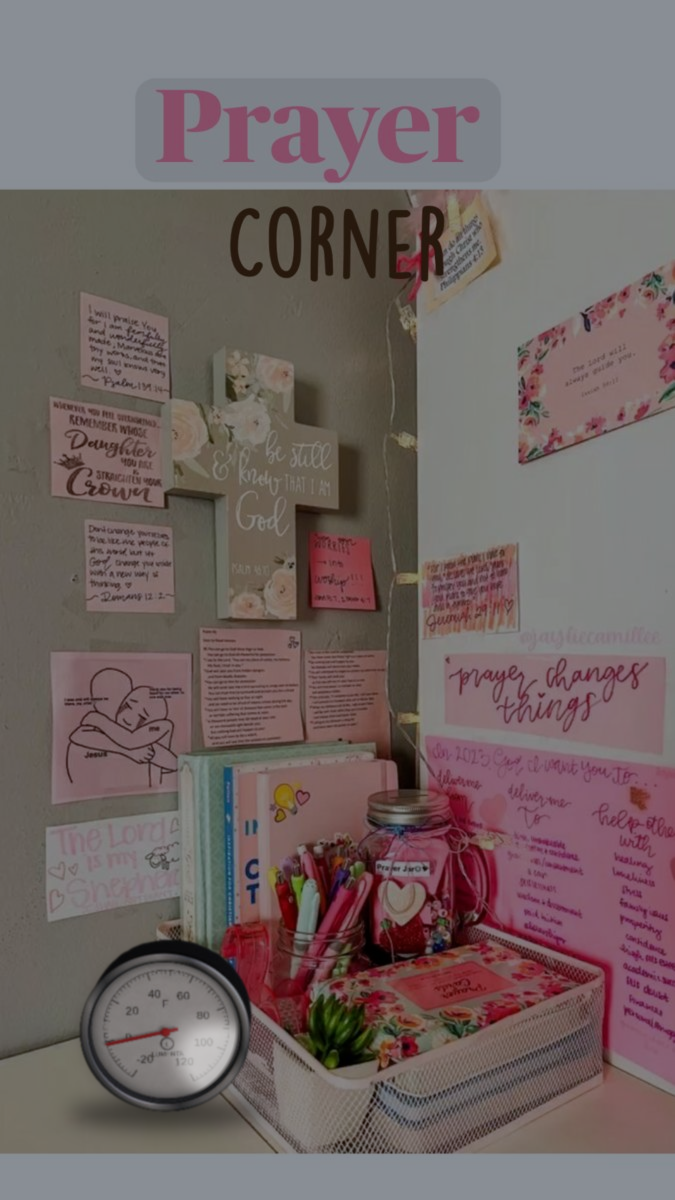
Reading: 0 °F
